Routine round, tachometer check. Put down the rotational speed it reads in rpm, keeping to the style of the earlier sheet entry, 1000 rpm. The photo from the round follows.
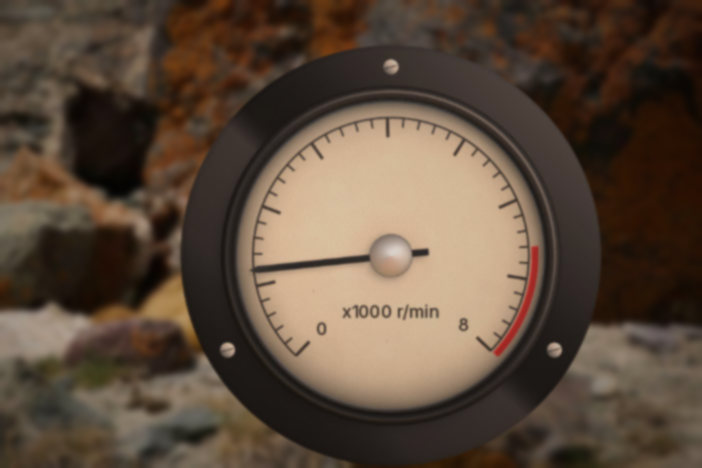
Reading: 1200 rpm
